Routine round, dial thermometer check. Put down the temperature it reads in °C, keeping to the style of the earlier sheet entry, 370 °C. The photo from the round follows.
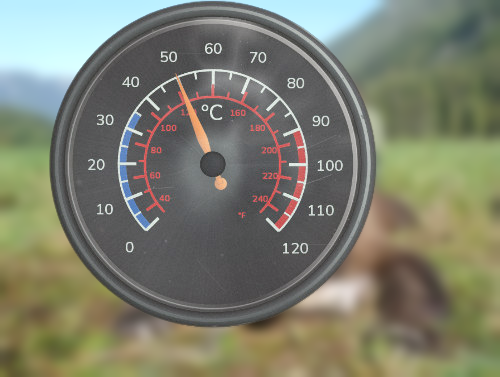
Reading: 50 °C
